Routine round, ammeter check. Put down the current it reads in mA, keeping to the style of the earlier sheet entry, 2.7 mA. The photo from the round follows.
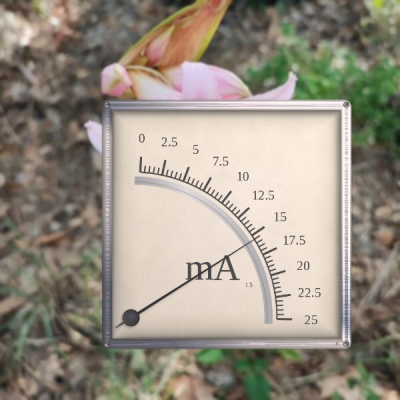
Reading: 15.5 mA
